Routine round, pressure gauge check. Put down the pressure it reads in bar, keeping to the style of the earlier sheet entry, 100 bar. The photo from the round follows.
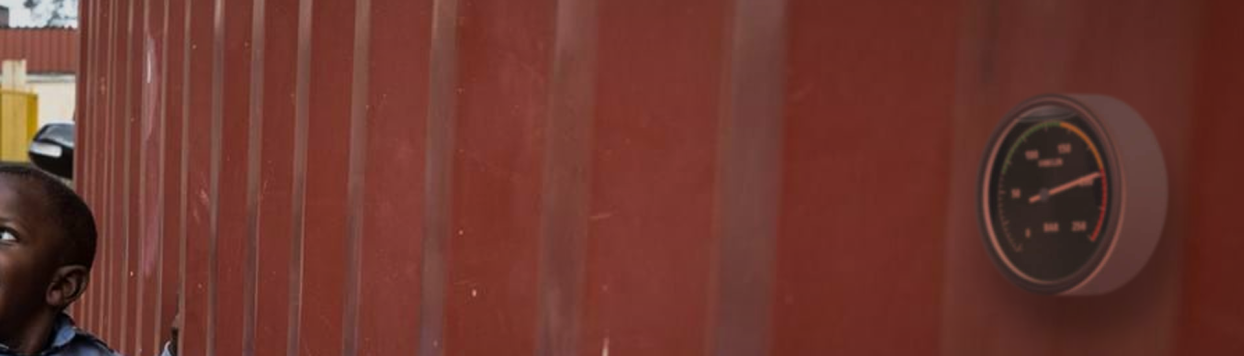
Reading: 200 bar
